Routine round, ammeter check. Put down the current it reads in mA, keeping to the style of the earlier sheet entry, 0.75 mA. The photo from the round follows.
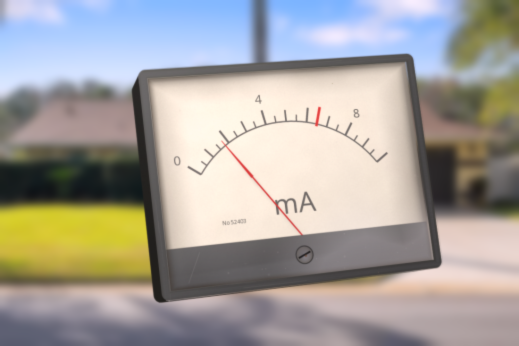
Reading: 1.75 mA
